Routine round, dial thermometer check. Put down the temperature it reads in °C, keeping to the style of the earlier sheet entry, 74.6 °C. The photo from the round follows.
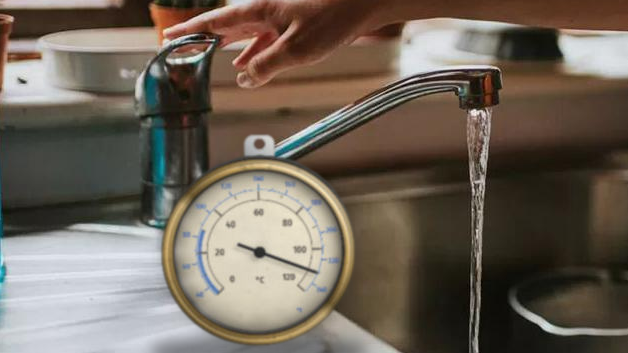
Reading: 110 °C
